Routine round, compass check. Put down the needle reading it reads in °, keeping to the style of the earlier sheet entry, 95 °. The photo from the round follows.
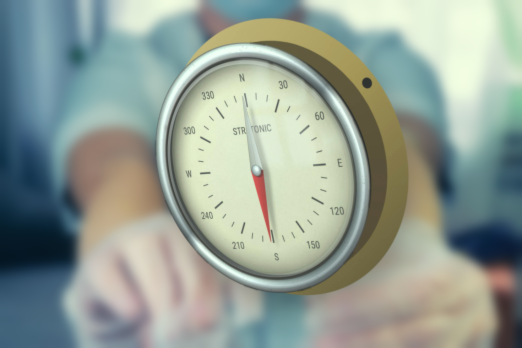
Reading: 180 °
